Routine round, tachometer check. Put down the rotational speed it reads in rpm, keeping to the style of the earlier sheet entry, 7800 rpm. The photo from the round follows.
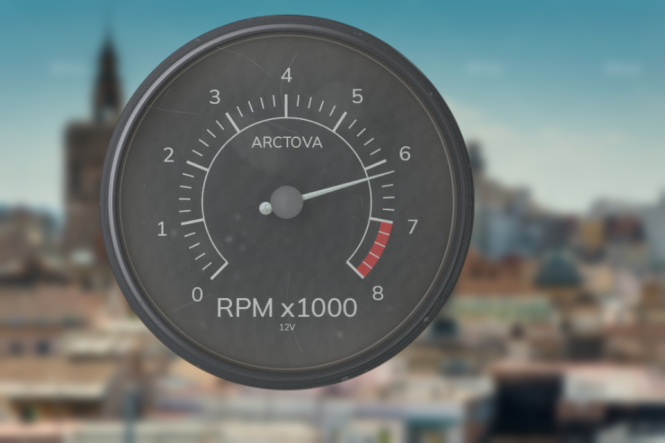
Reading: 6200 rpm
